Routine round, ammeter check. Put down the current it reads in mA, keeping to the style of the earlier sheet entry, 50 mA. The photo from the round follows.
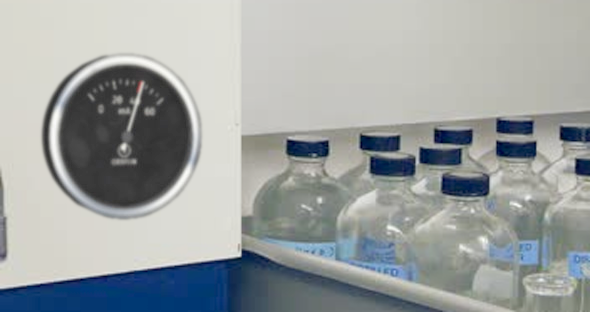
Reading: 40 mA
